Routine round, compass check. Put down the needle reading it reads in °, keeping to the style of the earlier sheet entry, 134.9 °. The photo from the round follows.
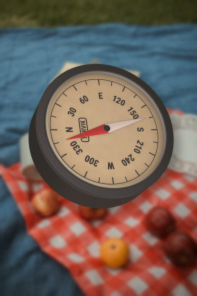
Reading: 345 °
